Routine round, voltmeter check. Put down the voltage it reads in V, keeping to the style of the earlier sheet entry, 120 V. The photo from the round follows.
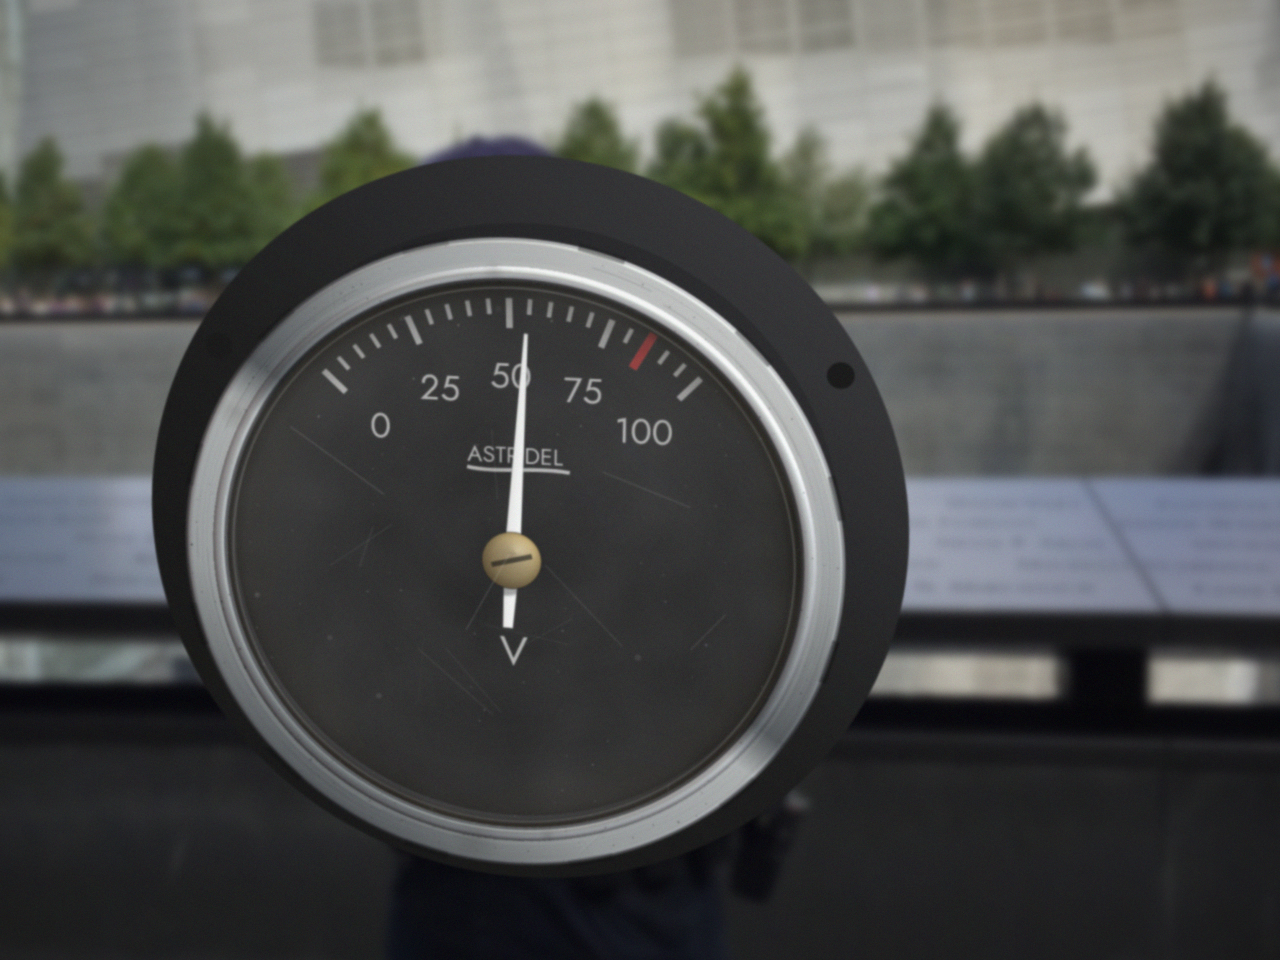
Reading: 55 V
